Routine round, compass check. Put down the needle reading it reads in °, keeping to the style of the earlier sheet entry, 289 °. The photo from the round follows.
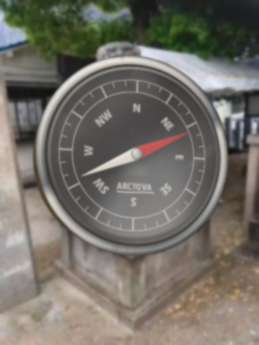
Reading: 65 °
